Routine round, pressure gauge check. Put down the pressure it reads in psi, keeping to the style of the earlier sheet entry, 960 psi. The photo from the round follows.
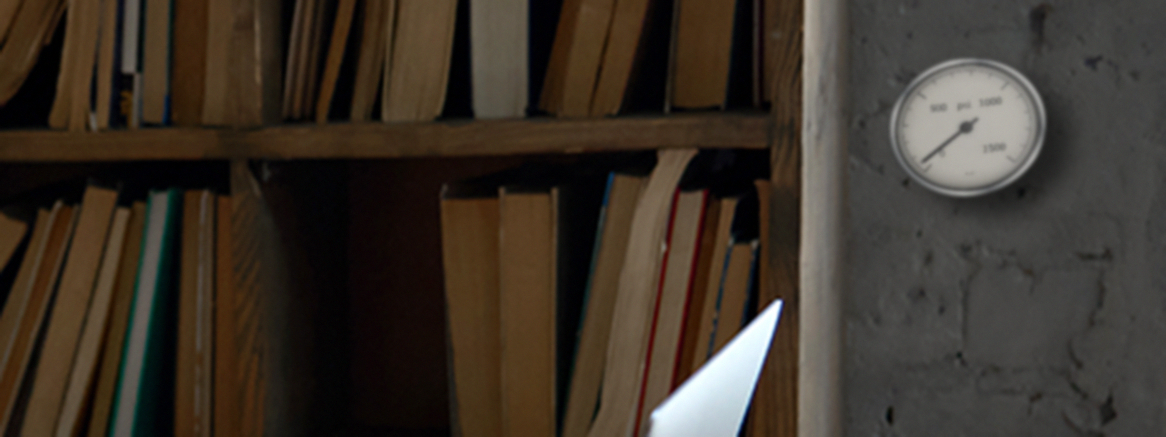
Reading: 50 psi
